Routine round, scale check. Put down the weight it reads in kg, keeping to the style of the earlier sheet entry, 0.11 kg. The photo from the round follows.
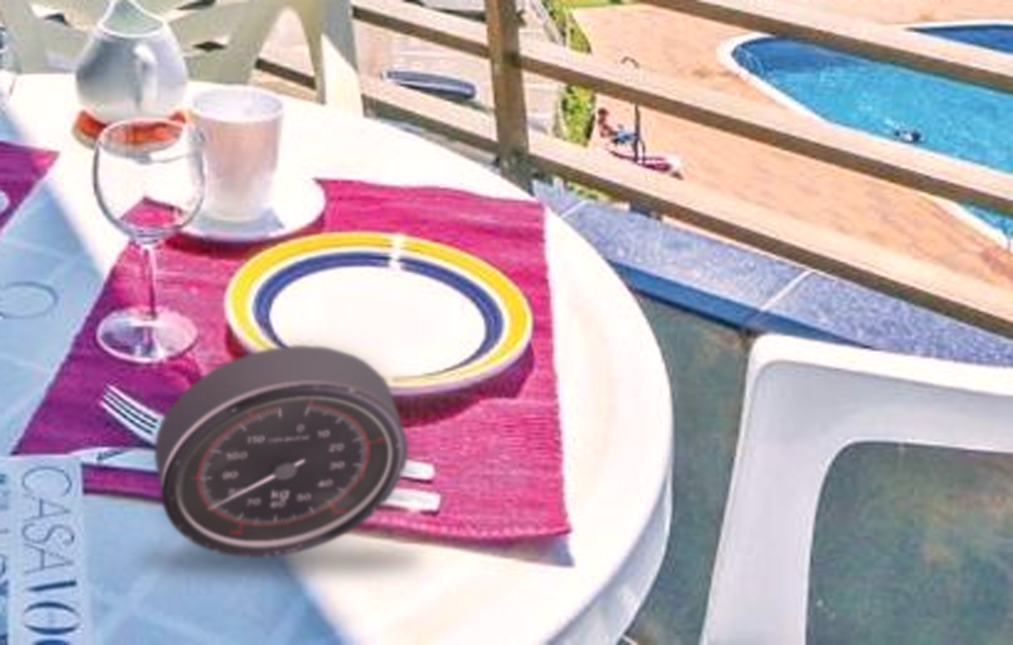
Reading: 80 kg
